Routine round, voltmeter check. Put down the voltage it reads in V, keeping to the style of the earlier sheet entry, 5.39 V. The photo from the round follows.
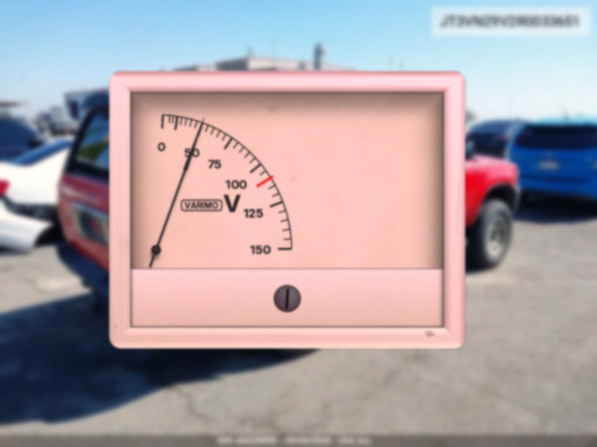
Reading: 50 V
